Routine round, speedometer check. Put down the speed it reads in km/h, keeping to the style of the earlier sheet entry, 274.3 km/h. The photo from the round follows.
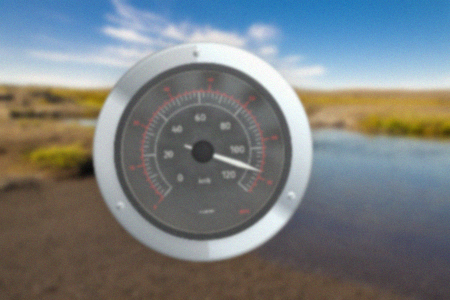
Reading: 110 km/h
